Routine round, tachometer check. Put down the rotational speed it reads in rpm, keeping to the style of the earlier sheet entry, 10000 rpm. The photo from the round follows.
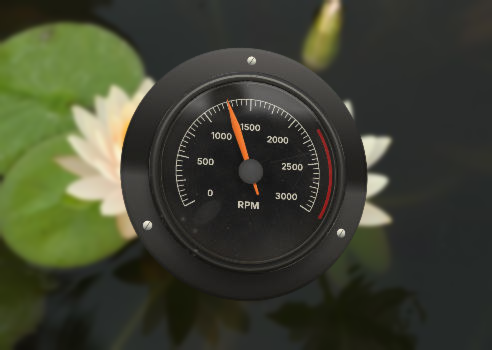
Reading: 1250 rpm
